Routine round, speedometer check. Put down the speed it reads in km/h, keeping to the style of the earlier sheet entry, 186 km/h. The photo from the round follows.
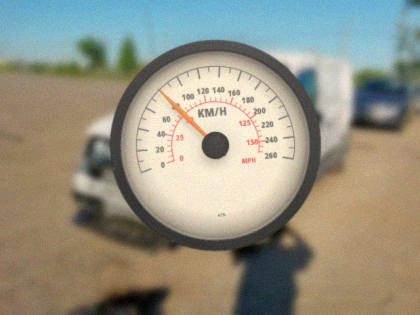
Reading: 80 km/h
